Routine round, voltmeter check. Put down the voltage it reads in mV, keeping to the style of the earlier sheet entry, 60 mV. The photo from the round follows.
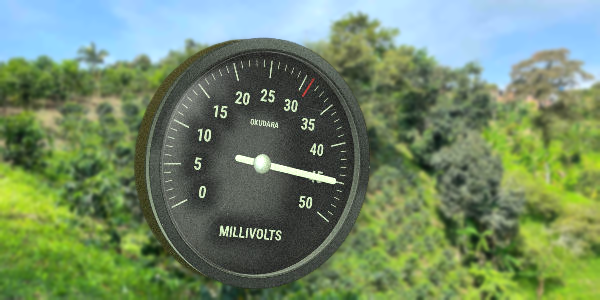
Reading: 45 mV
